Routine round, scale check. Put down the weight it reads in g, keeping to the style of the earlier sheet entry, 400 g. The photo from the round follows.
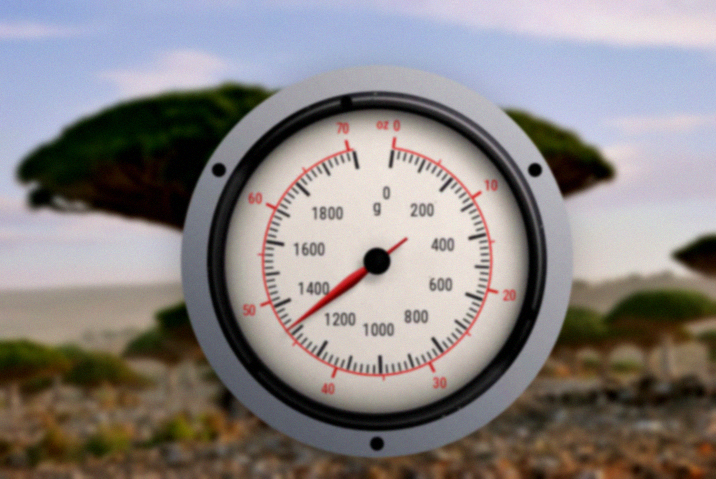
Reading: 1320 g
